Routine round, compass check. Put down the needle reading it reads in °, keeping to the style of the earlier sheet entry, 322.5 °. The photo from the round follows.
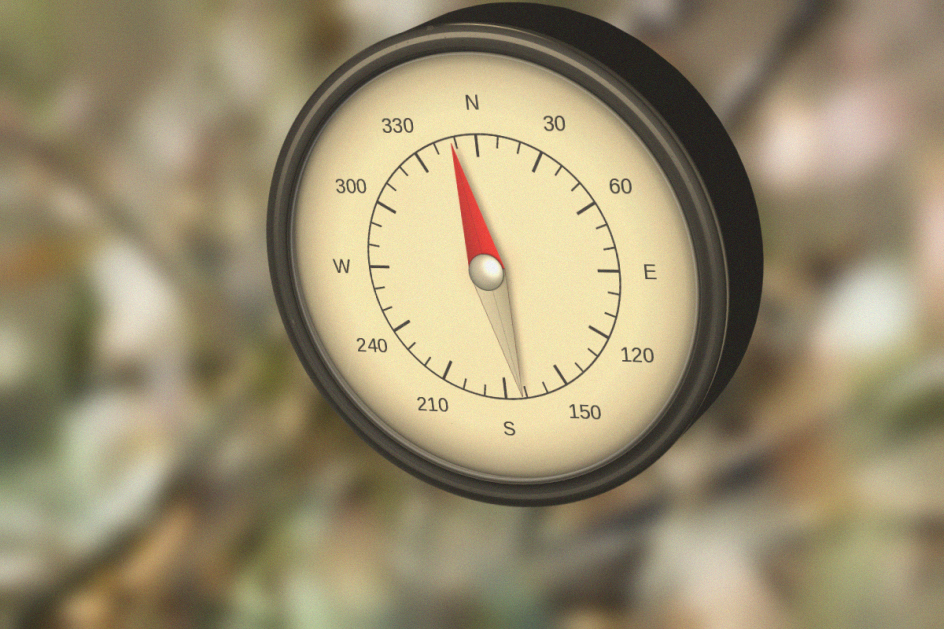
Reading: 350 °
